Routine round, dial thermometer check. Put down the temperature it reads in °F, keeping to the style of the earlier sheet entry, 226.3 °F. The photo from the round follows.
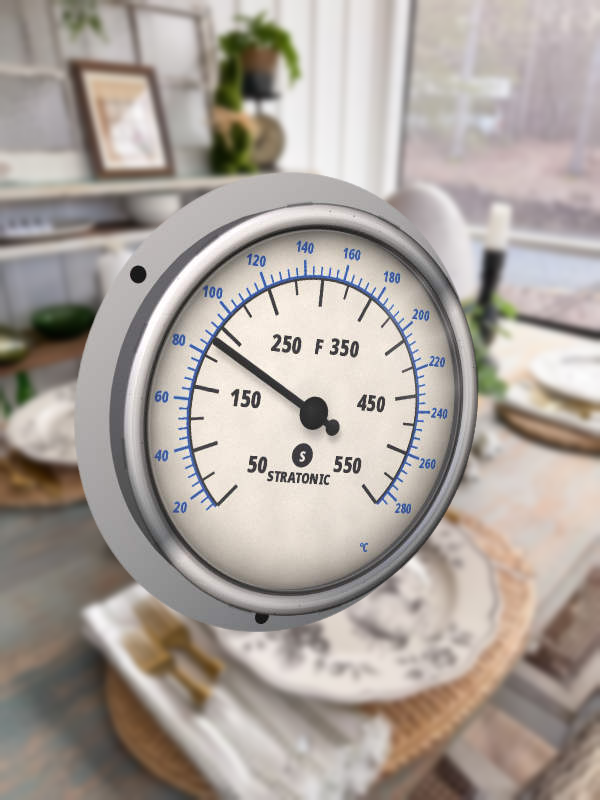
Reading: 187.5 °F
